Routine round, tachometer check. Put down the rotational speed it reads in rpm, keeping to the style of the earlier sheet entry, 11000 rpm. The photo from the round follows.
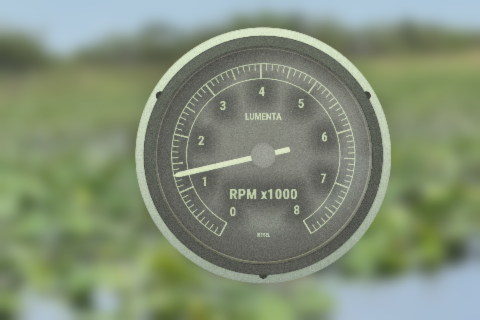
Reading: 1300 rpm
